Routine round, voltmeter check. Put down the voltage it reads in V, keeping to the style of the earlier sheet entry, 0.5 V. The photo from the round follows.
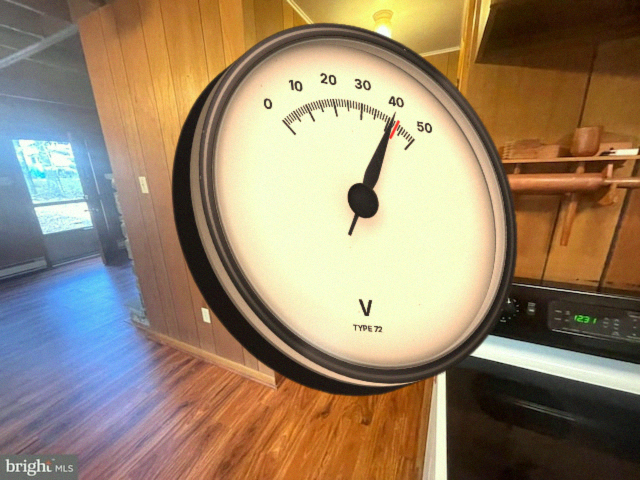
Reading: 40 V
